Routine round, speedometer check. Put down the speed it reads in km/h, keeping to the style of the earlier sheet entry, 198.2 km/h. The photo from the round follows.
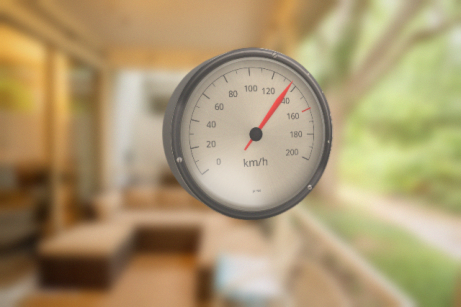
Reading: 135 km/h
